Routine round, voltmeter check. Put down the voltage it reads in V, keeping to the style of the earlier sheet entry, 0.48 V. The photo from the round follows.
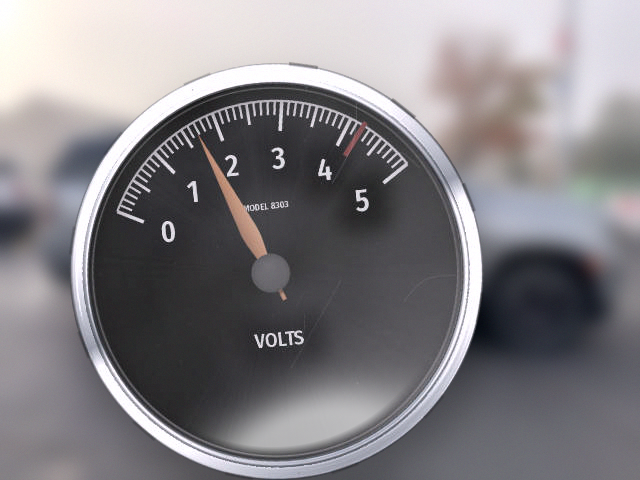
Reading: 1.7 V
